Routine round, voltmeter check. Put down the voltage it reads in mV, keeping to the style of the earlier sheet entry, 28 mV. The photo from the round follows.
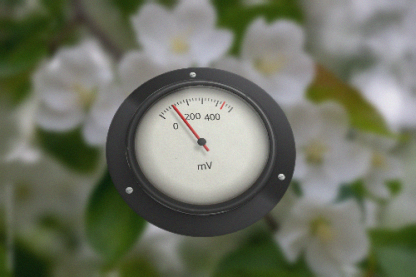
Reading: 100 mV
